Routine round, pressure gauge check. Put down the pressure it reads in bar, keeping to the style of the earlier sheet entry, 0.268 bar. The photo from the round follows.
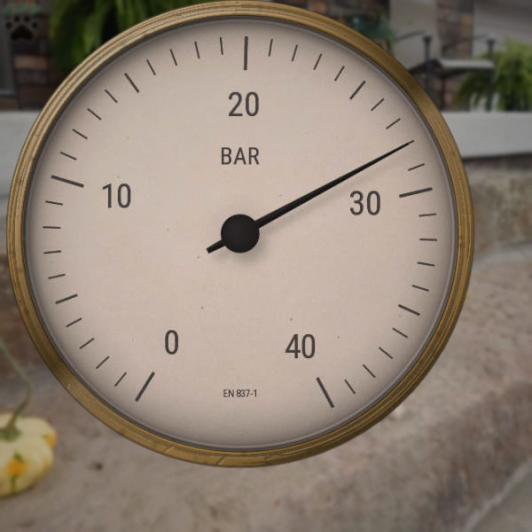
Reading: 28 bar
